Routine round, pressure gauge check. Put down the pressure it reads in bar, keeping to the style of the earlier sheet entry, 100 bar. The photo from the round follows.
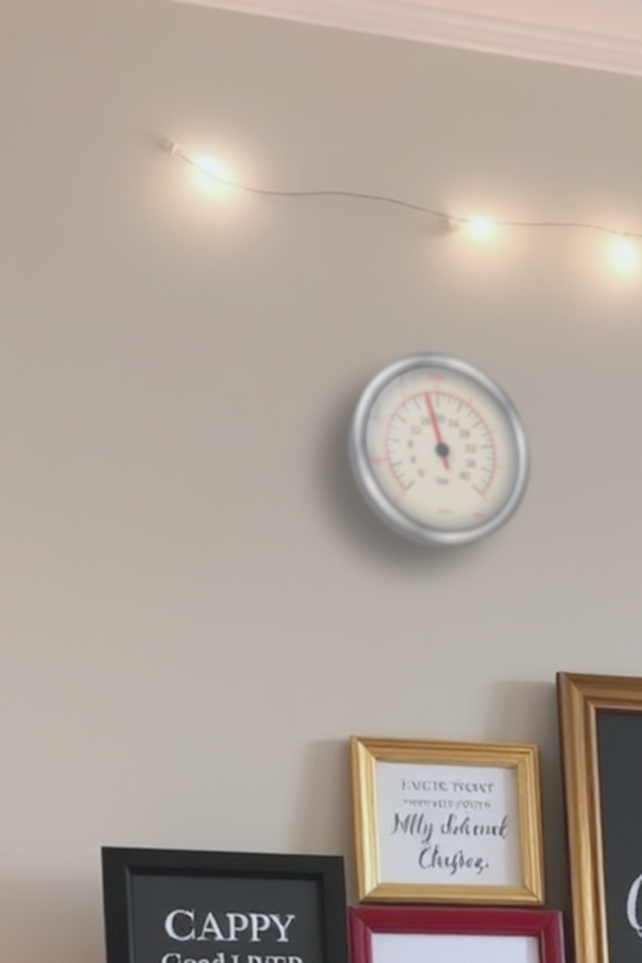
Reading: 18 bar
